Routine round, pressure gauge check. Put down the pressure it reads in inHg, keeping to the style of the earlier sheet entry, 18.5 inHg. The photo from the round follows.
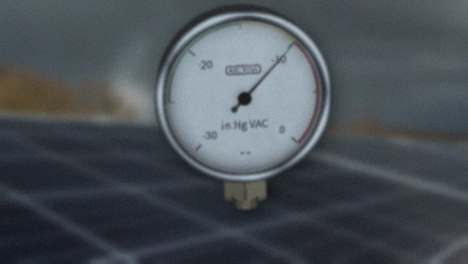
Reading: -10 inHg
